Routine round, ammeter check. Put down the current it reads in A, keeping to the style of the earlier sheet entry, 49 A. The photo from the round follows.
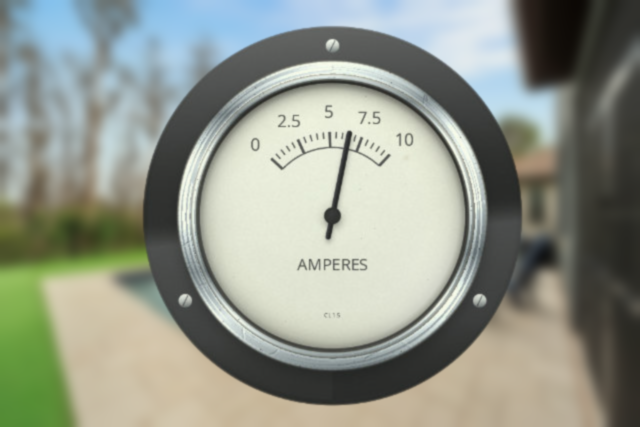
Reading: 6.5 A
